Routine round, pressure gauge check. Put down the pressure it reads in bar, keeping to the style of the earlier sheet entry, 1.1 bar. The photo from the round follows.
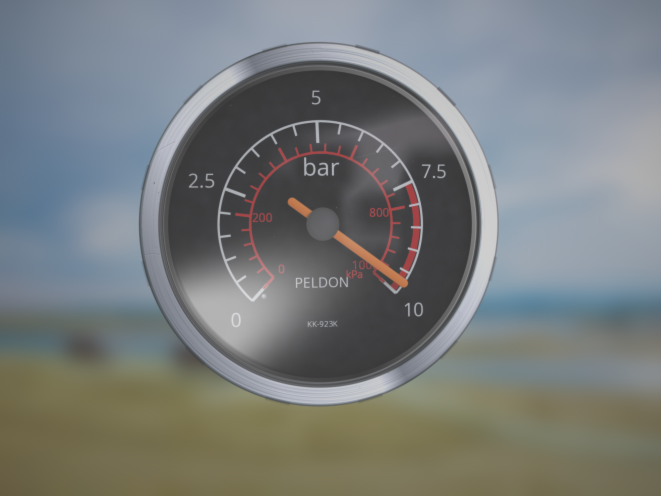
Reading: 9.75 bar
